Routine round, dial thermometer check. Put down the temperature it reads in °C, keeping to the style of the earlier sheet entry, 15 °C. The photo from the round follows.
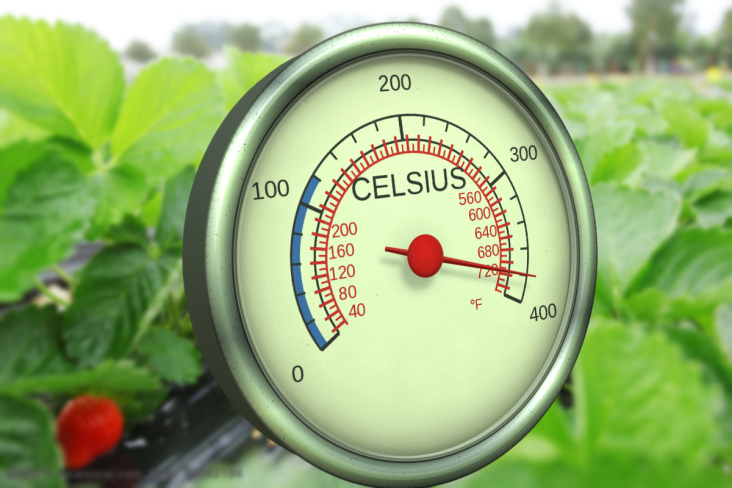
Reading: 380 °C
